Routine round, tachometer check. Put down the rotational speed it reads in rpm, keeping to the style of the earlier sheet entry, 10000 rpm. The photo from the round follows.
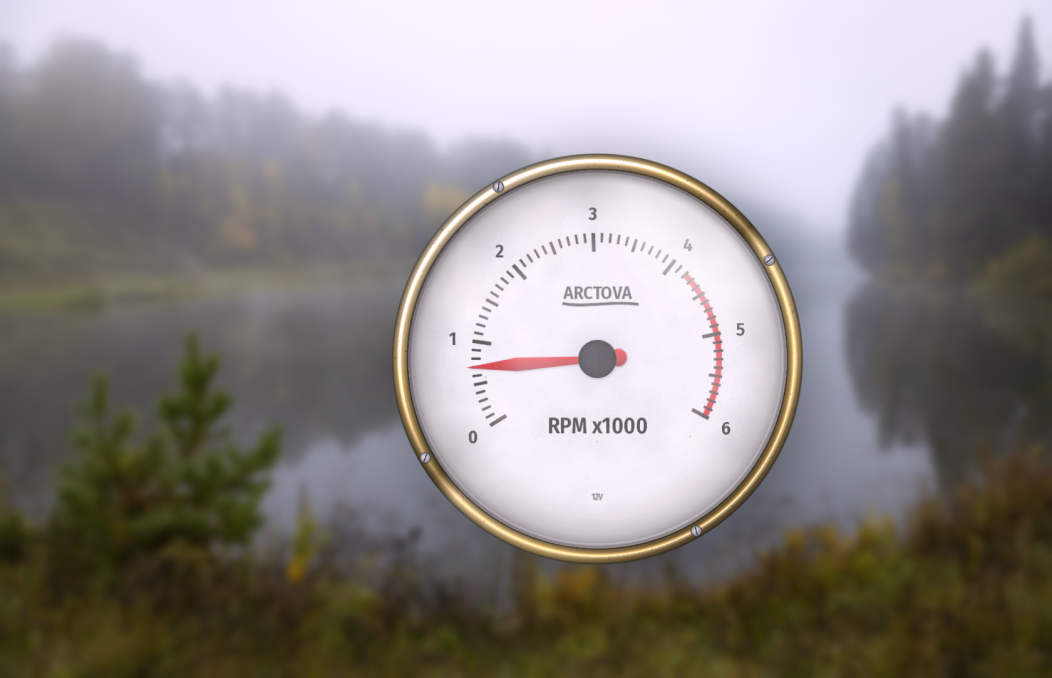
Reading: 700 rpm
